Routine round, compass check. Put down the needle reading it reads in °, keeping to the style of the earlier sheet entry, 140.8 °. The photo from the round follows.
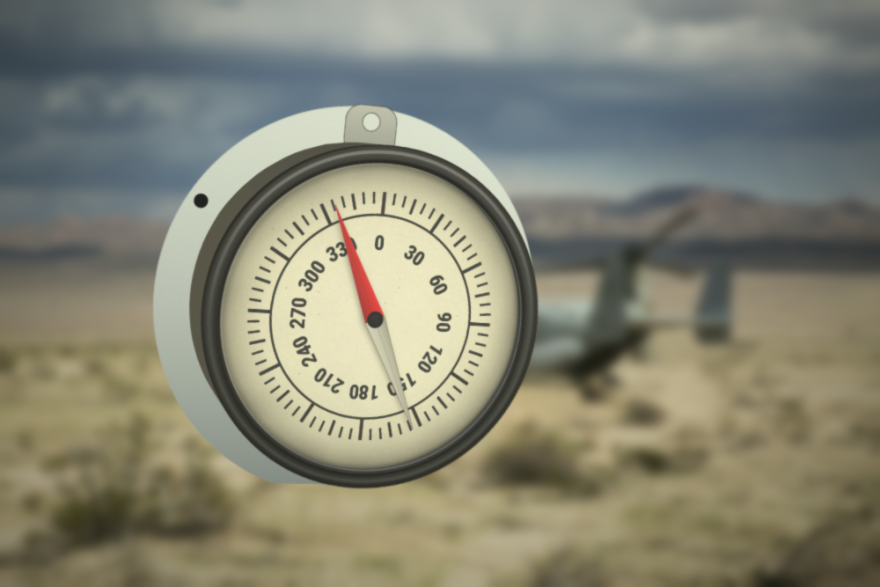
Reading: 335 °
